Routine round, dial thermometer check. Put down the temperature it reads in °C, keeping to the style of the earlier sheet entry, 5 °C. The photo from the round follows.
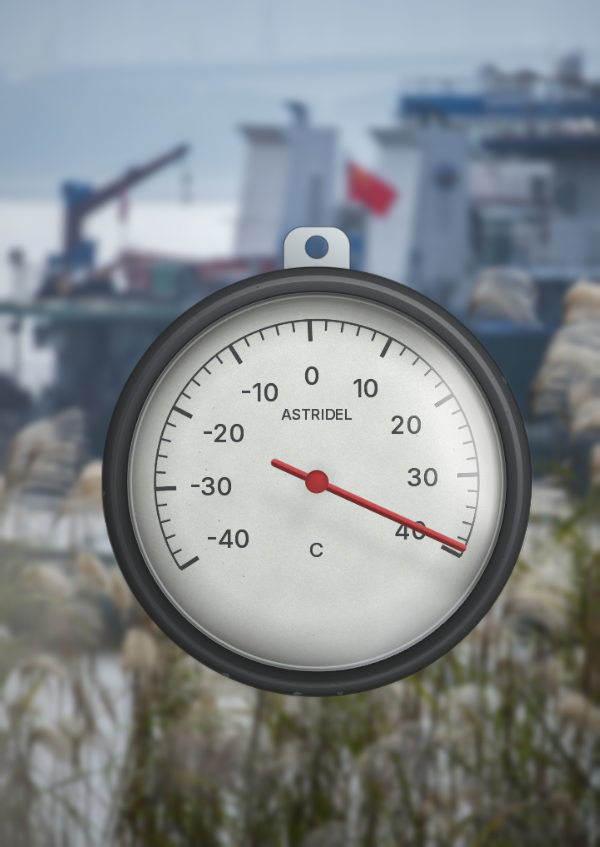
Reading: 39 °C
